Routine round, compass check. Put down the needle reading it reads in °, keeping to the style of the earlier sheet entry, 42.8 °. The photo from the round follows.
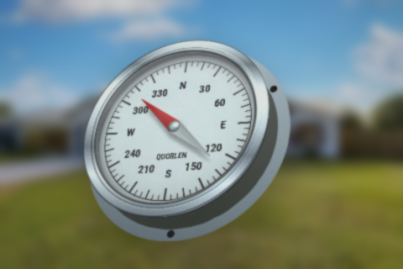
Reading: 310 °
